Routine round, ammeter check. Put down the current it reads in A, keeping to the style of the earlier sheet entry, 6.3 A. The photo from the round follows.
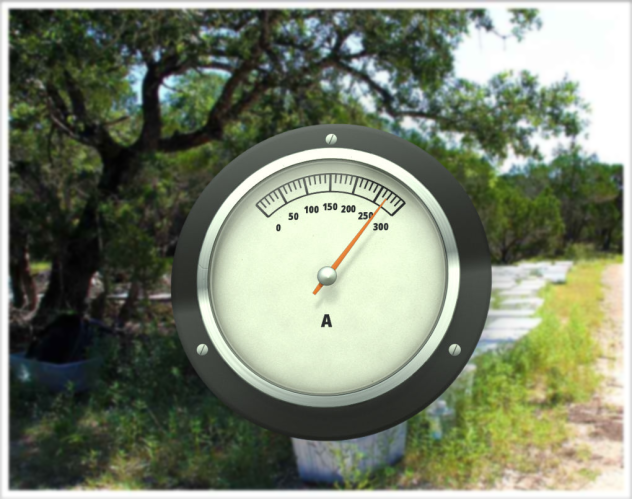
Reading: 270 A
